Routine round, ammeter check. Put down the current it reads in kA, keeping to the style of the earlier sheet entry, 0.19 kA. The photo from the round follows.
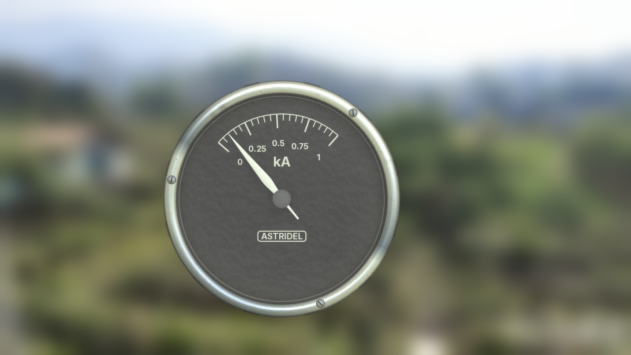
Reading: 0.1 kA
